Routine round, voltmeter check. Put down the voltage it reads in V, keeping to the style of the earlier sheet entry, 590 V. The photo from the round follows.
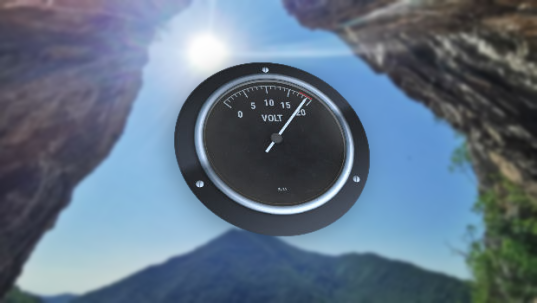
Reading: 19 V
